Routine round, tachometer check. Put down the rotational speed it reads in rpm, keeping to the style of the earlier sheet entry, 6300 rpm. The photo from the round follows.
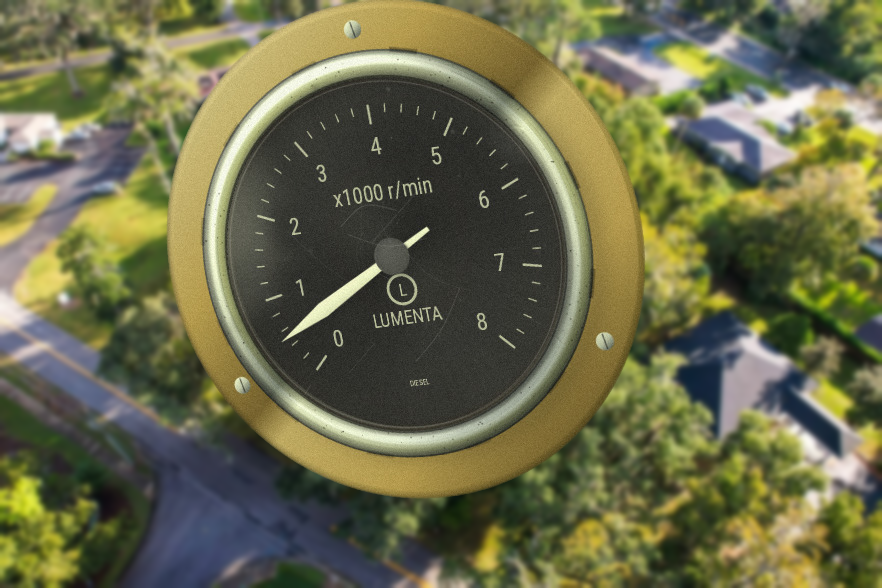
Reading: 500 rpm
